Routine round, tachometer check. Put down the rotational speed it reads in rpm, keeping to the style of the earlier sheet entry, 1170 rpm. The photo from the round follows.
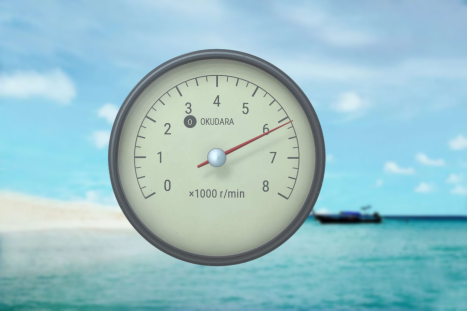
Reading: 6125 rpm
